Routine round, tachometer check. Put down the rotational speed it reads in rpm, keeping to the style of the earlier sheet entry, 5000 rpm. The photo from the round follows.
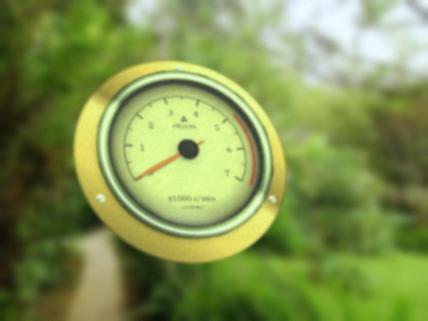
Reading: 0 rpm
